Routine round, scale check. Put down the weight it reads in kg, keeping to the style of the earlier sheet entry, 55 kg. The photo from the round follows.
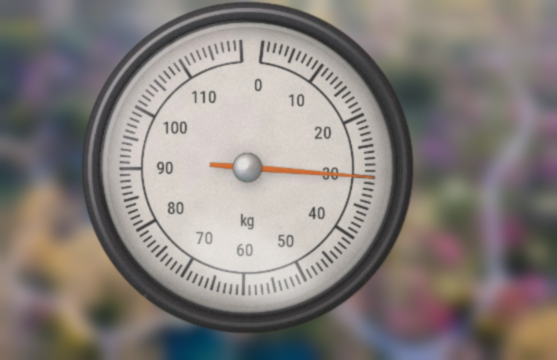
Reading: 30 kg
